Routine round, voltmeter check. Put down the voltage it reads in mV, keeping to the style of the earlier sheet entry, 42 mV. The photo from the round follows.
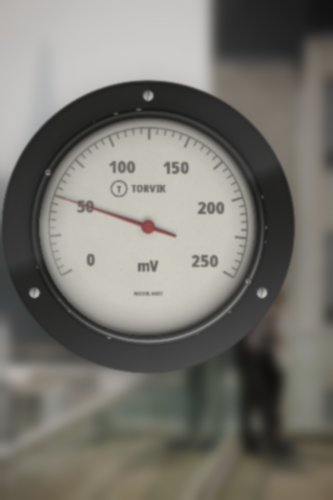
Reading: 50 mV
